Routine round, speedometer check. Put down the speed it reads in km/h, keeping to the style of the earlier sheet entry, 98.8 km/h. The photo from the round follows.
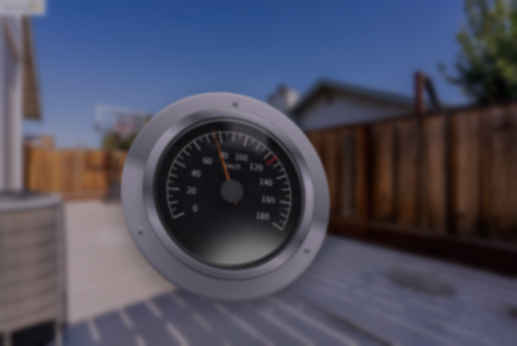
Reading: 75 km/h
